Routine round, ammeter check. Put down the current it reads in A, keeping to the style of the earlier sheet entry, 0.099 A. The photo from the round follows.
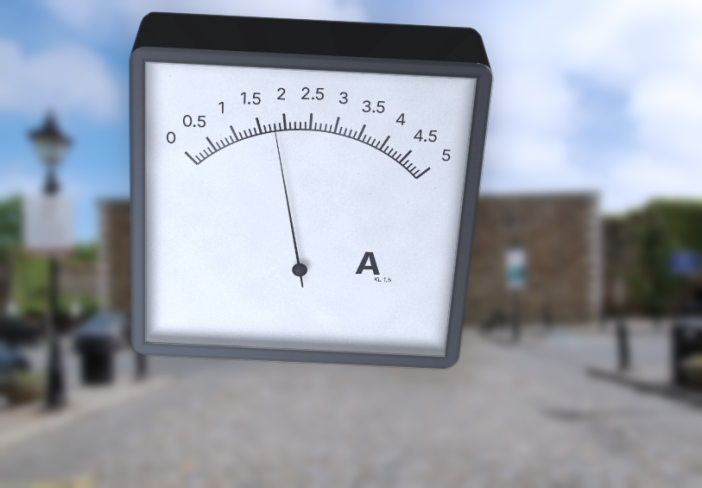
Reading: 1.8 A
